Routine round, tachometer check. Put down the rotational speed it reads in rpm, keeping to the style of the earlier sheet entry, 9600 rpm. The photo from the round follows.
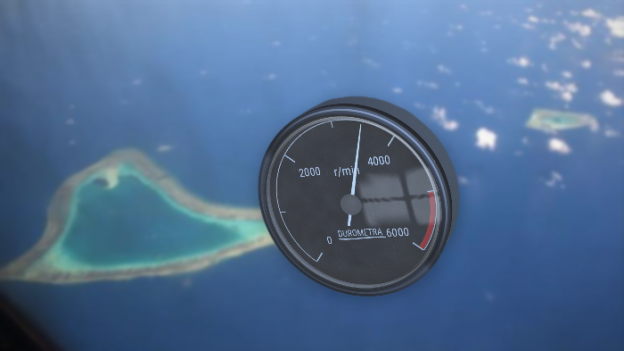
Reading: 3500 rpm
